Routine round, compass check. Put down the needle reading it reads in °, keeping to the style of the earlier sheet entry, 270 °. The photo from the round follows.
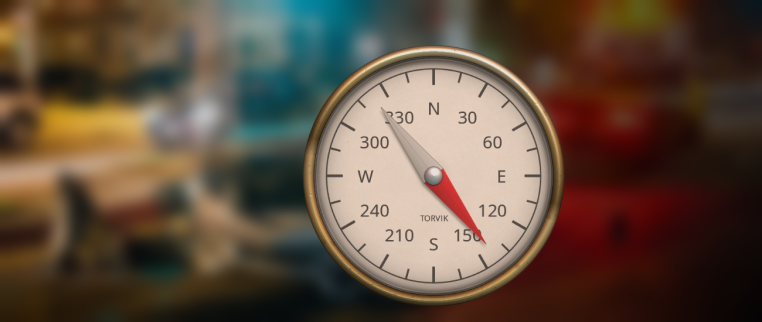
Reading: 142.5 °
